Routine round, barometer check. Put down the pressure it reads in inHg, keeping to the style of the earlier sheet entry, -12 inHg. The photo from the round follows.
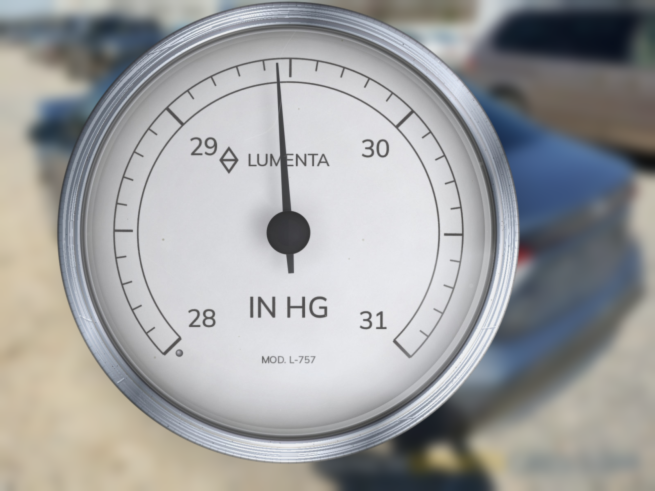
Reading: 29.45 inHg
